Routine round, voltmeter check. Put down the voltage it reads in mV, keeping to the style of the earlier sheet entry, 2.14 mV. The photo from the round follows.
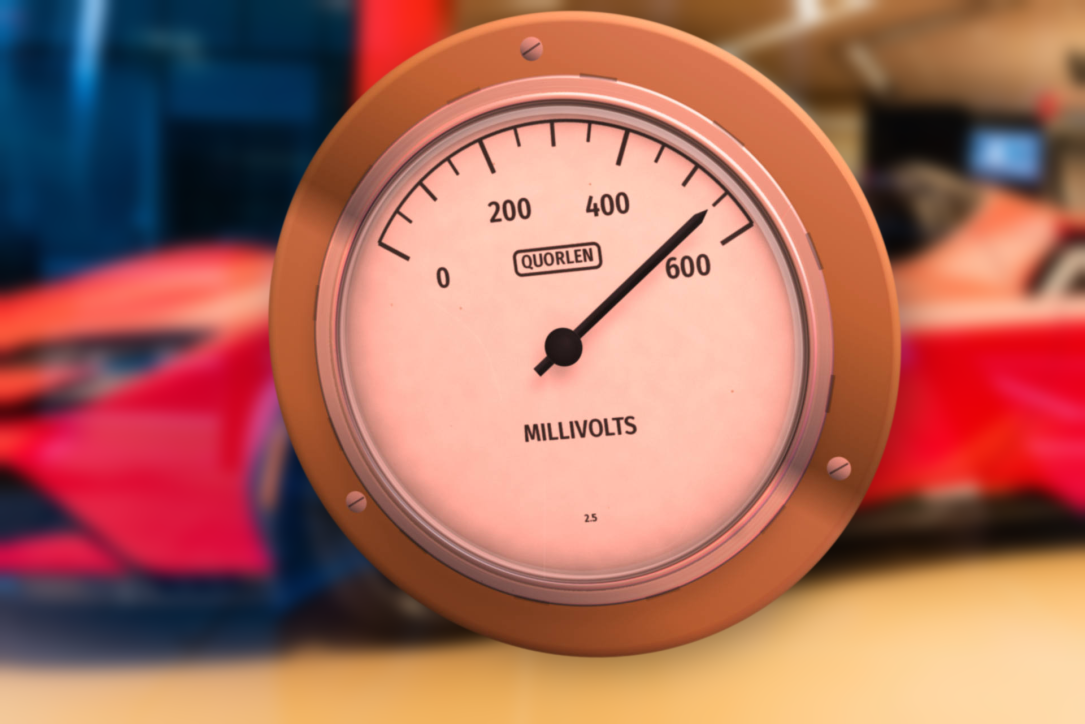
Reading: 550 mV
